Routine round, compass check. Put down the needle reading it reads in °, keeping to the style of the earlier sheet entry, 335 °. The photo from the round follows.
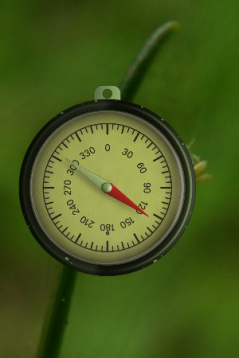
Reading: 125 °
